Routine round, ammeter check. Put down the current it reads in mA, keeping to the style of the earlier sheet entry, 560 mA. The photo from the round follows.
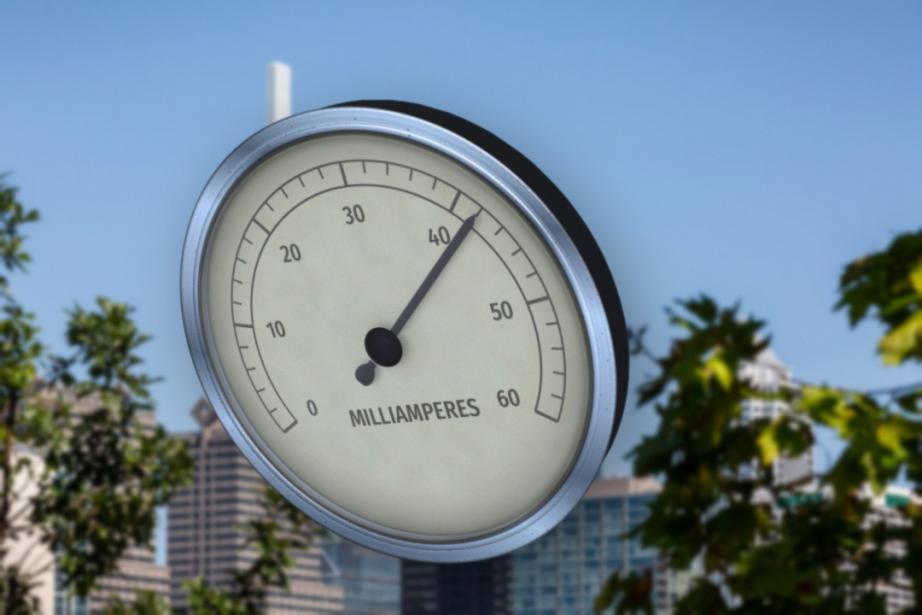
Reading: 42 mA
